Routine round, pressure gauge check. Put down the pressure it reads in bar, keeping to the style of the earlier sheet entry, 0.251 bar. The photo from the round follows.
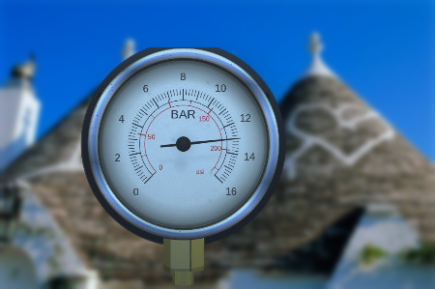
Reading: 13 bar
